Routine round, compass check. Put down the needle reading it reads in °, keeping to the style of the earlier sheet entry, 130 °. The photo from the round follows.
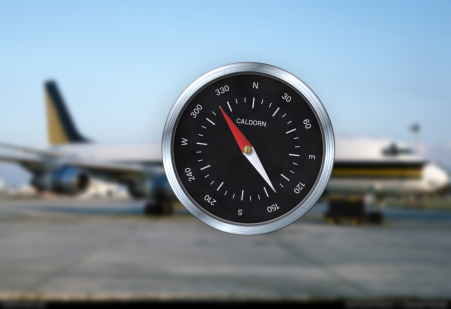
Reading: 320 °
